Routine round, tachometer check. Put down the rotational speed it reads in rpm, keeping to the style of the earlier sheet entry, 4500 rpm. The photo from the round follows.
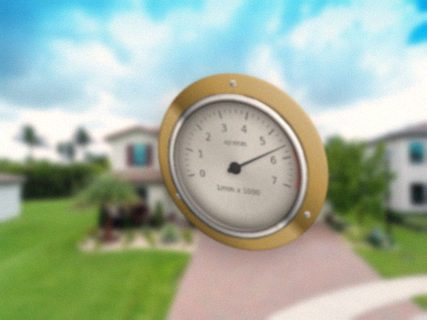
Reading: 5600 rpm
